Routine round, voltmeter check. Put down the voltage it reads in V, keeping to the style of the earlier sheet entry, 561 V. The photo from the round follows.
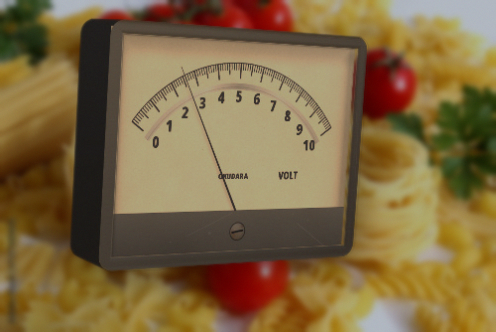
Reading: 2.5 V
